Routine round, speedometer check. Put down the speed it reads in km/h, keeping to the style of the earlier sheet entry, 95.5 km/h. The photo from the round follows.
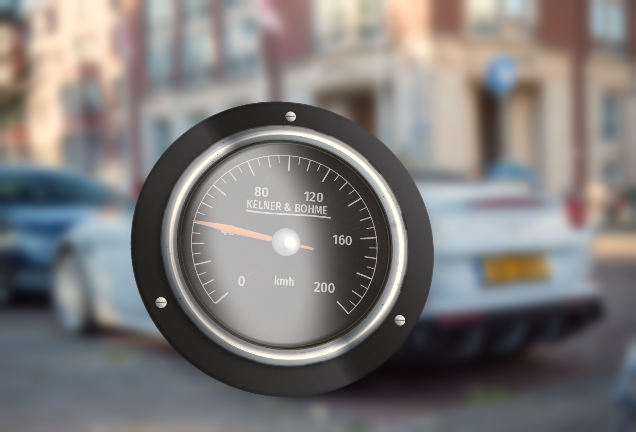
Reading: 40 km/h
